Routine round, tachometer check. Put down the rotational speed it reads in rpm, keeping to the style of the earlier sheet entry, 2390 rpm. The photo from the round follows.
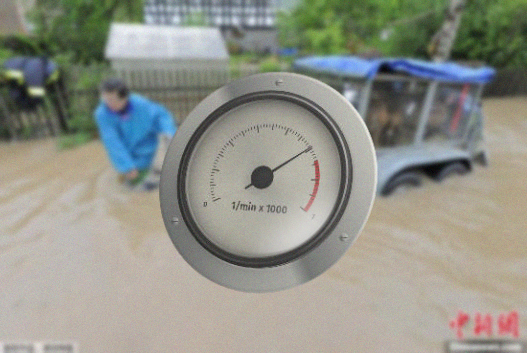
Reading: 5000 rpm
